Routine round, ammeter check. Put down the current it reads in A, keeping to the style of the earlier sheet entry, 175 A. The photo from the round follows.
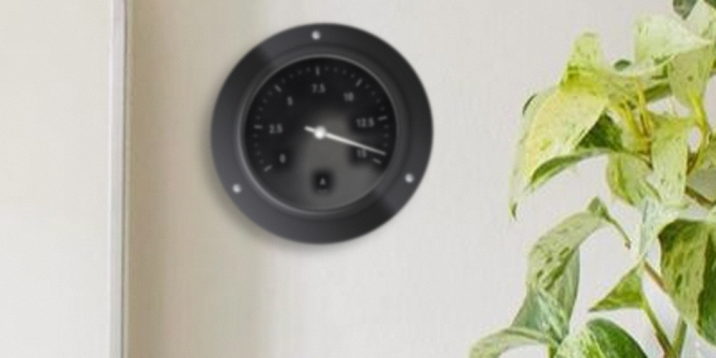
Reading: 14.5 A
